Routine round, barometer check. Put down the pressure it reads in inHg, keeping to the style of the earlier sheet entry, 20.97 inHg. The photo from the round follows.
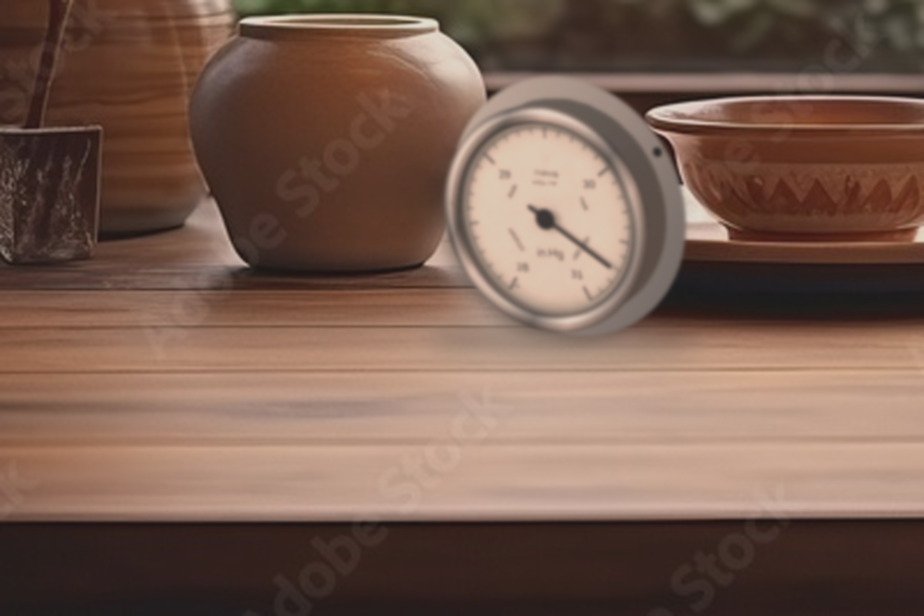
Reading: 30.7 inHg
